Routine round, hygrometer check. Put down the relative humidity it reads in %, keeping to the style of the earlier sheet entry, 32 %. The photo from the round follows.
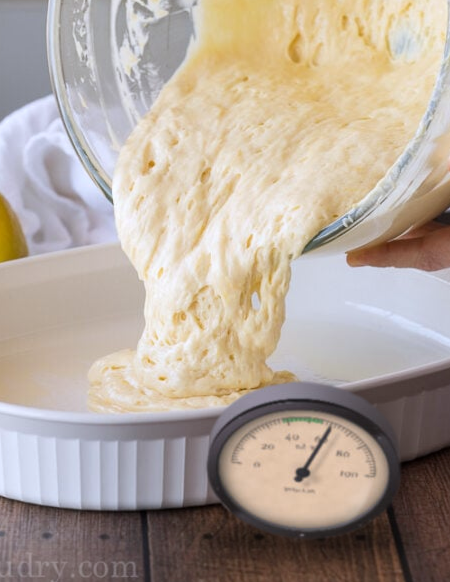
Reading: 60 %
